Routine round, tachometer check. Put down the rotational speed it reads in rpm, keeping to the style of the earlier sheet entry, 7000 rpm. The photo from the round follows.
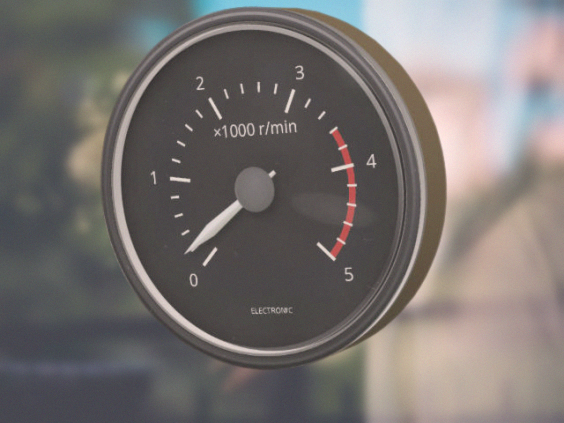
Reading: 200 rpm
